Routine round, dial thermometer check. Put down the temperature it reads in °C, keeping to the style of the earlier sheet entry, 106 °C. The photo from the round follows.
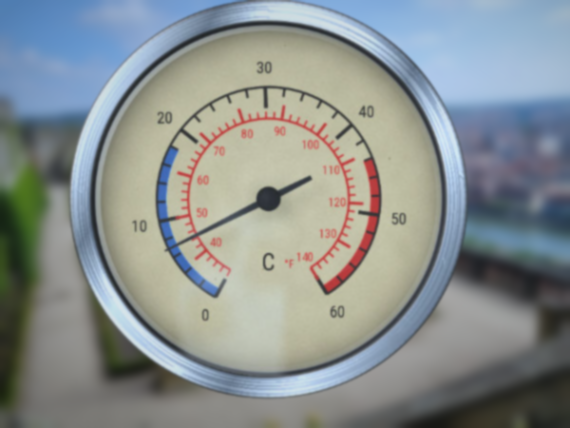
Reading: 7 °C
